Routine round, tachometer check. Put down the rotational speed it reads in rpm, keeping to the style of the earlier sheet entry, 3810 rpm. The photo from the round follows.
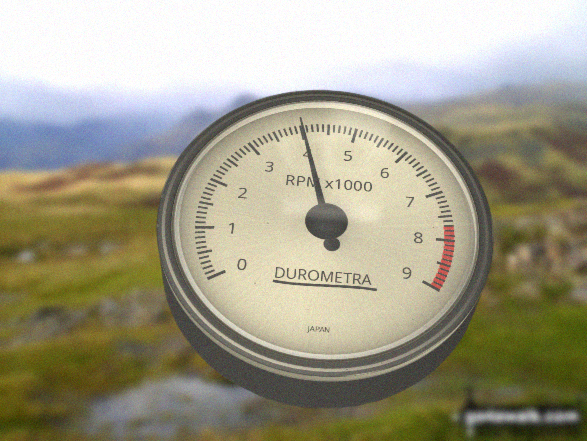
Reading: 4000 rpm
